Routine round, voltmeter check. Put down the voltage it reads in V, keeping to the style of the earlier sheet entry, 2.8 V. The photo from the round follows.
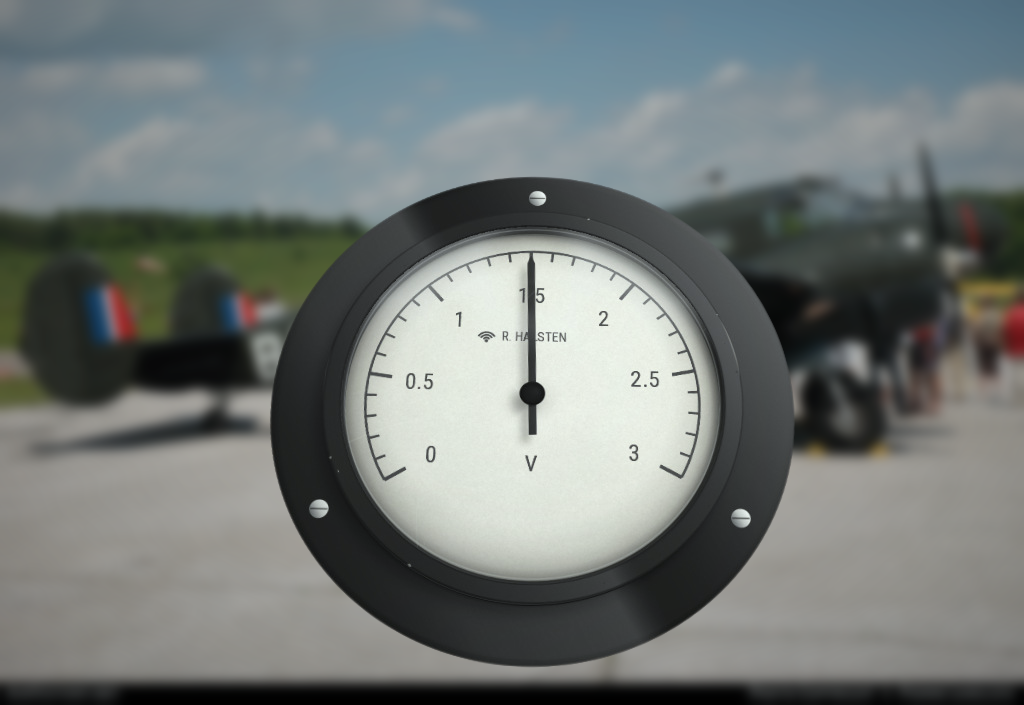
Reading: 1.5 V
